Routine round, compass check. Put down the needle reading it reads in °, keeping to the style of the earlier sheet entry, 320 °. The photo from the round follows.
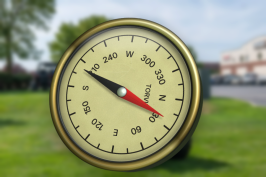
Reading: 22.5 °
